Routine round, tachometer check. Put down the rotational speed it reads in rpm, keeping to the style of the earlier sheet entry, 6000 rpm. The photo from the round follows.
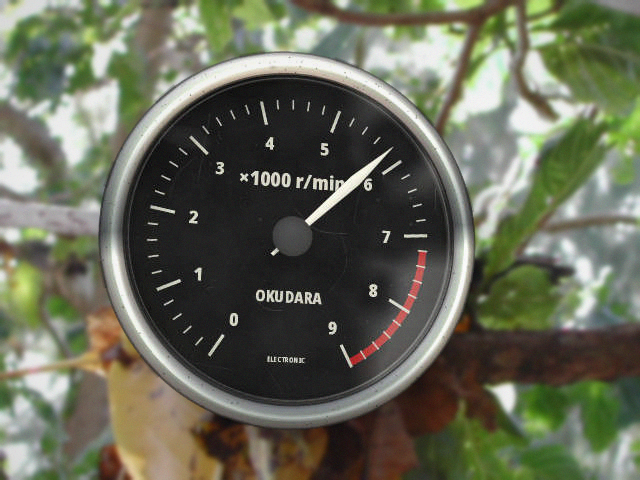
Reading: 5800 rpm
